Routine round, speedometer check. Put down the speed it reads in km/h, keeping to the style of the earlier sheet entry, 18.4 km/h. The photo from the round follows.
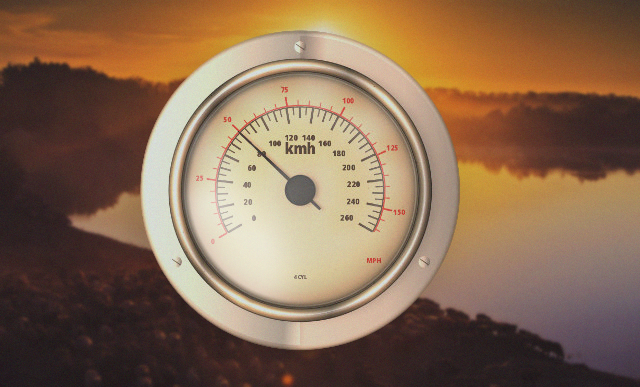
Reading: 80 km/h
